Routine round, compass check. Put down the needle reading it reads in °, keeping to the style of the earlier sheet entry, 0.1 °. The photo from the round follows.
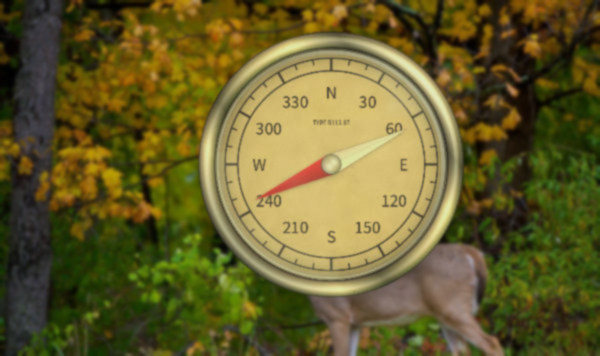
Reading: 245 °
